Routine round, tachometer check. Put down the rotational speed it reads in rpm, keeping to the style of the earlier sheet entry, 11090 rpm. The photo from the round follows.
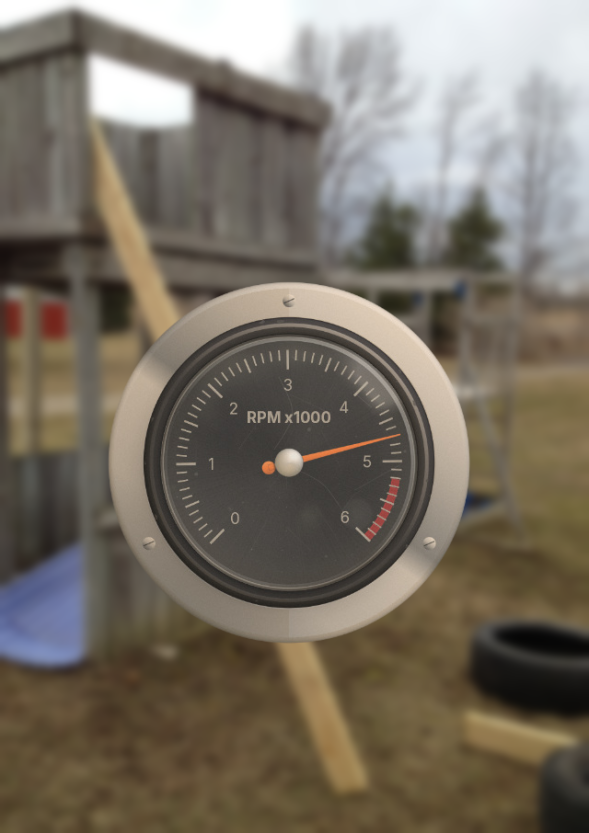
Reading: 4700 rpm
